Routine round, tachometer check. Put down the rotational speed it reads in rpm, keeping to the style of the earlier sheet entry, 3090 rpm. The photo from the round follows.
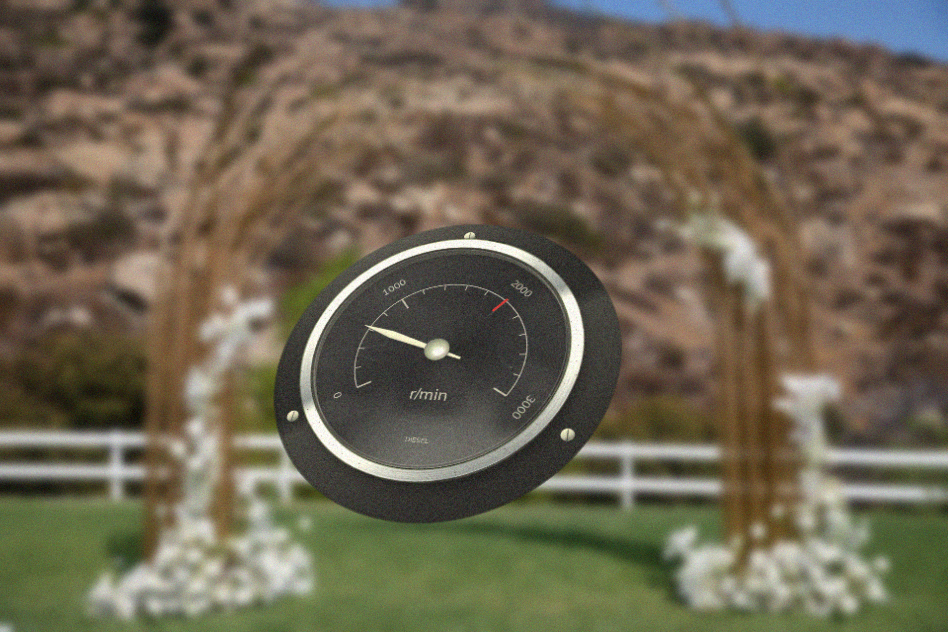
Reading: 600 rpm
